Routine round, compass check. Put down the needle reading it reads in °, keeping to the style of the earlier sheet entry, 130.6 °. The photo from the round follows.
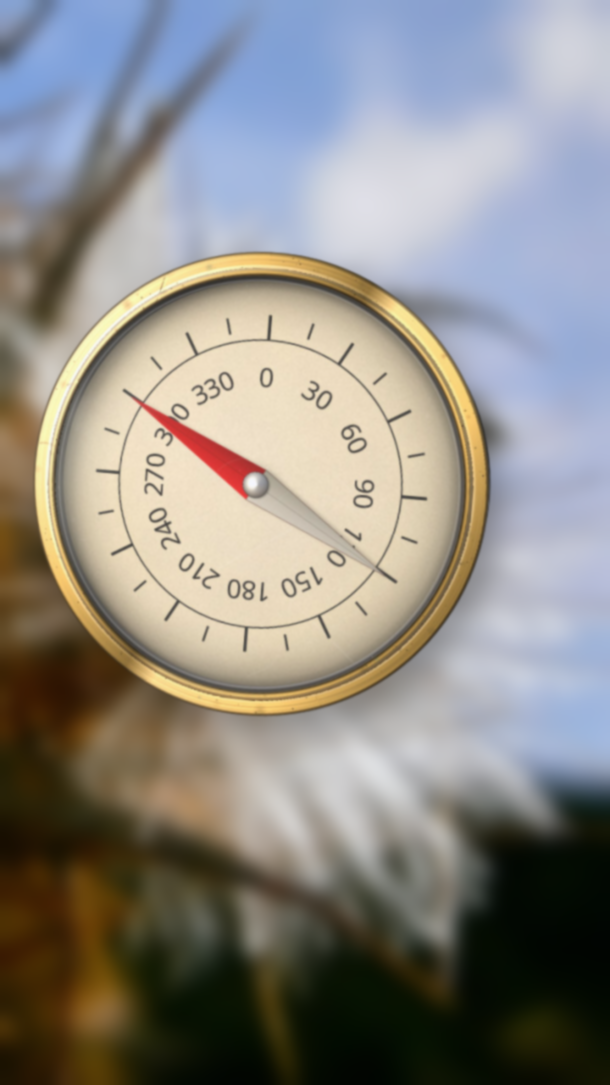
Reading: 300 °
